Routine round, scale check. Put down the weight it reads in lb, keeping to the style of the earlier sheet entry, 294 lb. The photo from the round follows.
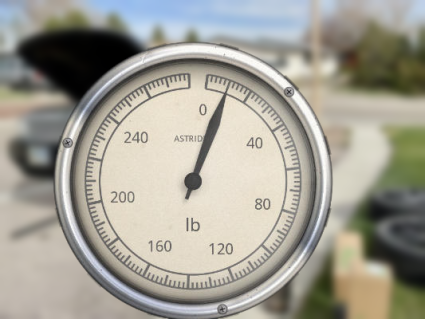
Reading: 10 lb
